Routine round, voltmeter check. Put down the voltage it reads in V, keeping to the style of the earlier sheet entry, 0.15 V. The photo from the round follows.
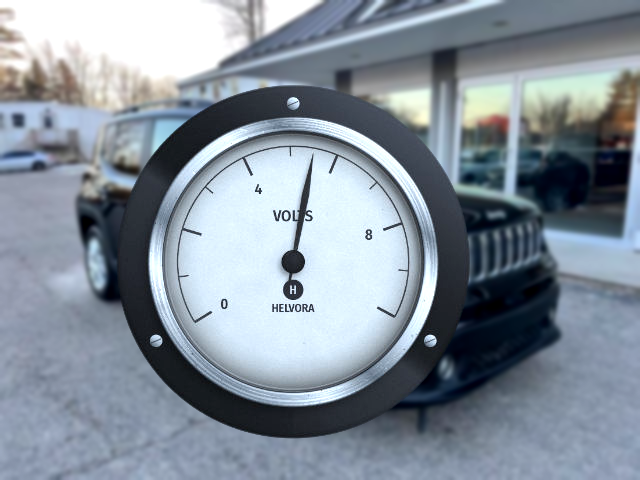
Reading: 5.5 V
